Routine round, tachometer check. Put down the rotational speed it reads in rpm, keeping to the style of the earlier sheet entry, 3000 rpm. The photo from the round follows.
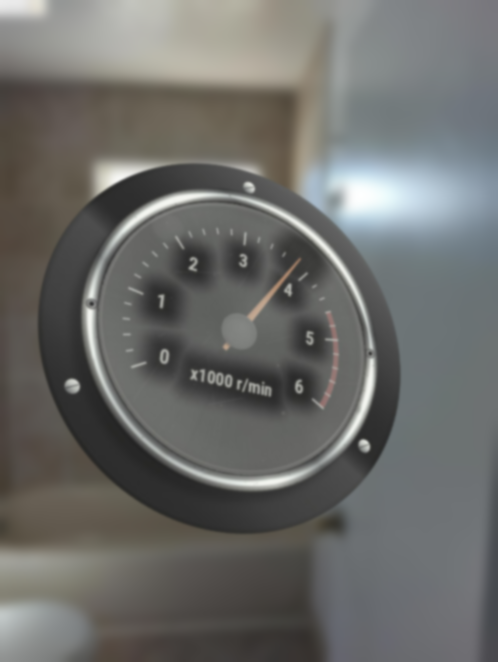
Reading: 3800 rpm
